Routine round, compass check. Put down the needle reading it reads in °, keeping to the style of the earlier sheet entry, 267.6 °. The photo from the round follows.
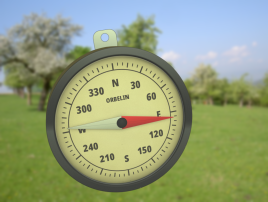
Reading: 95 °
